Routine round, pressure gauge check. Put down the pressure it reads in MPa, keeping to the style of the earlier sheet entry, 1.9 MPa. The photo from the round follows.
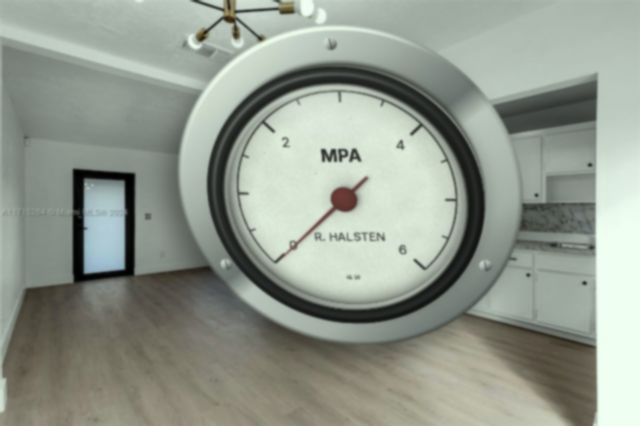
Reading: 0 MPa
